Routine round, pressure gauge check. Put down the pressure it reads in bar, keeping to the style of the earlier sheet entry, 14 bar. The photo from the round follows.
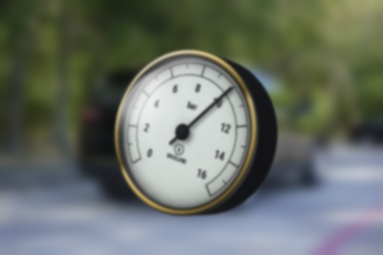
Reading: 10 bar
